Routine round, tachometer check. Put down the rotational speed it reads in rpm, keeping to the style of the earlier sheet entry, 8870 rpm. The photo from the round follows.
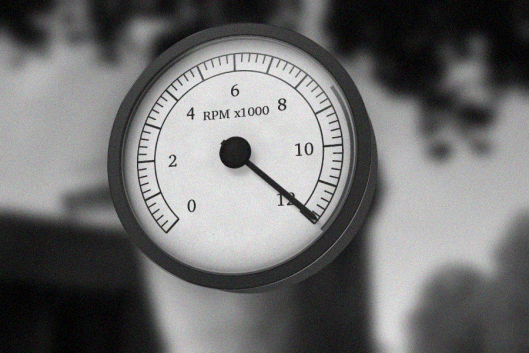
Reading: 11900 rpm
